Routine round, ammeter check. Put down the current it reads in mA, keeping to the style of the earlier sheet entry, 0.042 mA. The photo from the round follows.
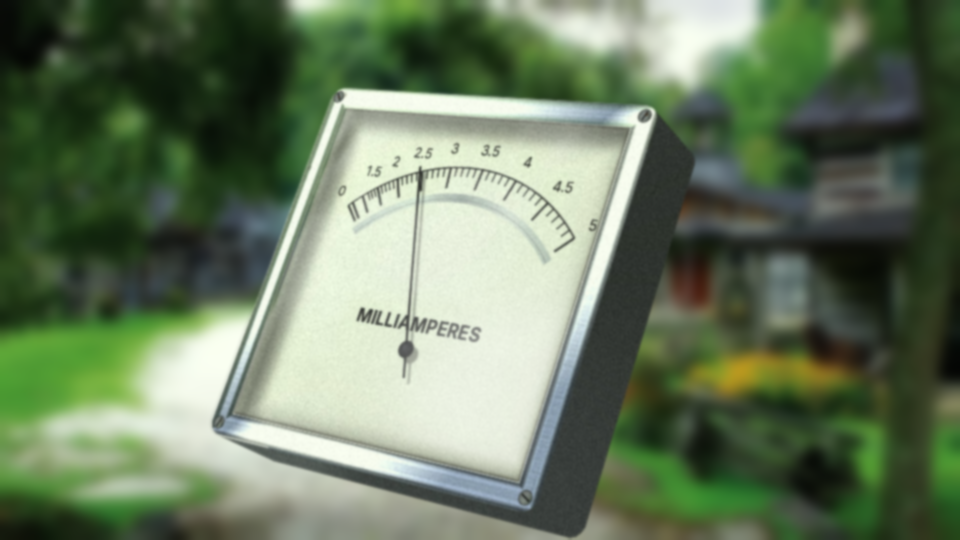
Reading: 2.5 mA
